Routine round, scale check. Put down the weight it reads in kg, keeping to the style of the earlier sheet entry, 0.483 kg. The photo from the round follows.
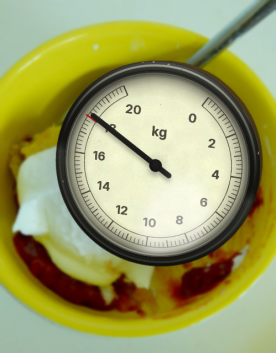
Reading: 18 kg
